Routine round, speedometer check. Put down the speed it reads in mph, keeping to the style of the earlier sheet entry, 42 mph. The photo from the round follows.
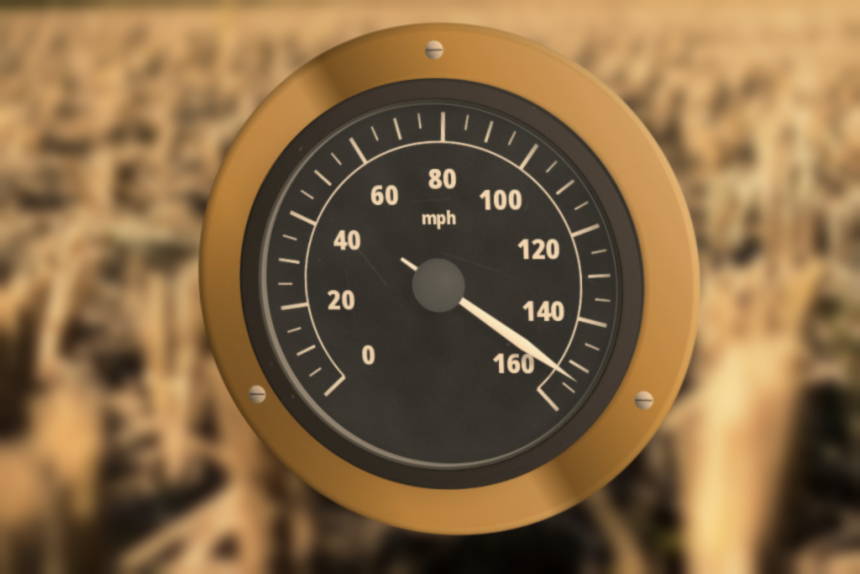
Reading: 152.5 mph
